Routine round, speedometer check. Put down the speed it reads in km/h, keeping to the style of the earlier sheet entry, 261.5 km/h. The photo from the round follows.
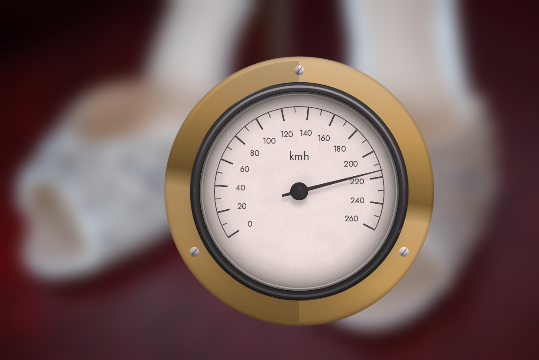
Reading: 215 km/h
